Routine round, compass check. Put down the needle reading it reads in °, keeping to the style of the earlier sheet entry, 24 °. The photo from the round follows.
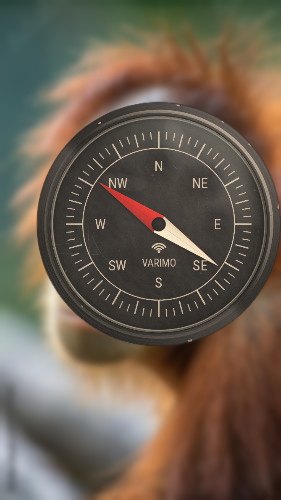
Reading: 305 °
